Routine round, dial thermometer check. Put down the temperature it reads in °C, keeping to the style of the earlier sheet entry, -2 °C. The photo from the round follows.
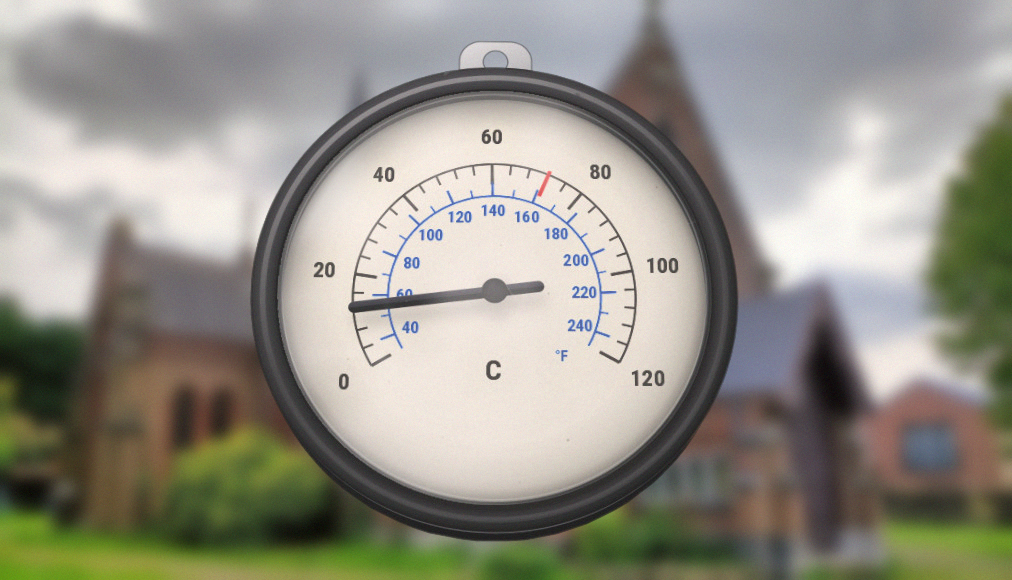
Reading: 12 °C
